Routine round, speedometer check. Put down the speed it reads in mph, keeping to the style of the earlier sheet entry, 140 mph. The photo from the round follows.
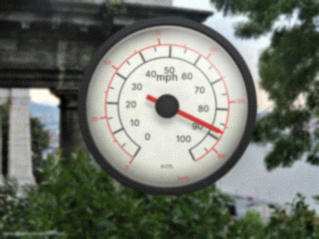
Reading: 87.5 mph
